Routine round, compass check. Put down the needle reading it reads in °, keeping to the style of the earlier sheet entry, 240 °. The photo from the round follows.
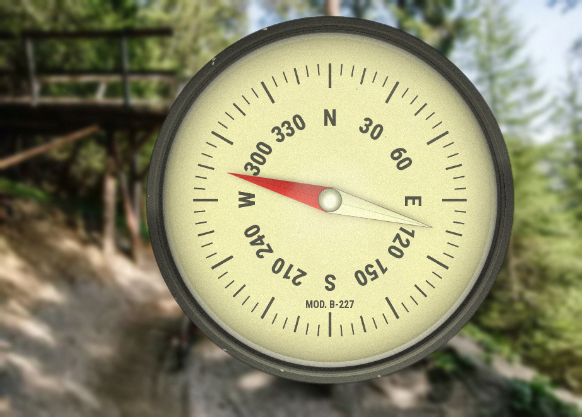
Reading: 285 °
